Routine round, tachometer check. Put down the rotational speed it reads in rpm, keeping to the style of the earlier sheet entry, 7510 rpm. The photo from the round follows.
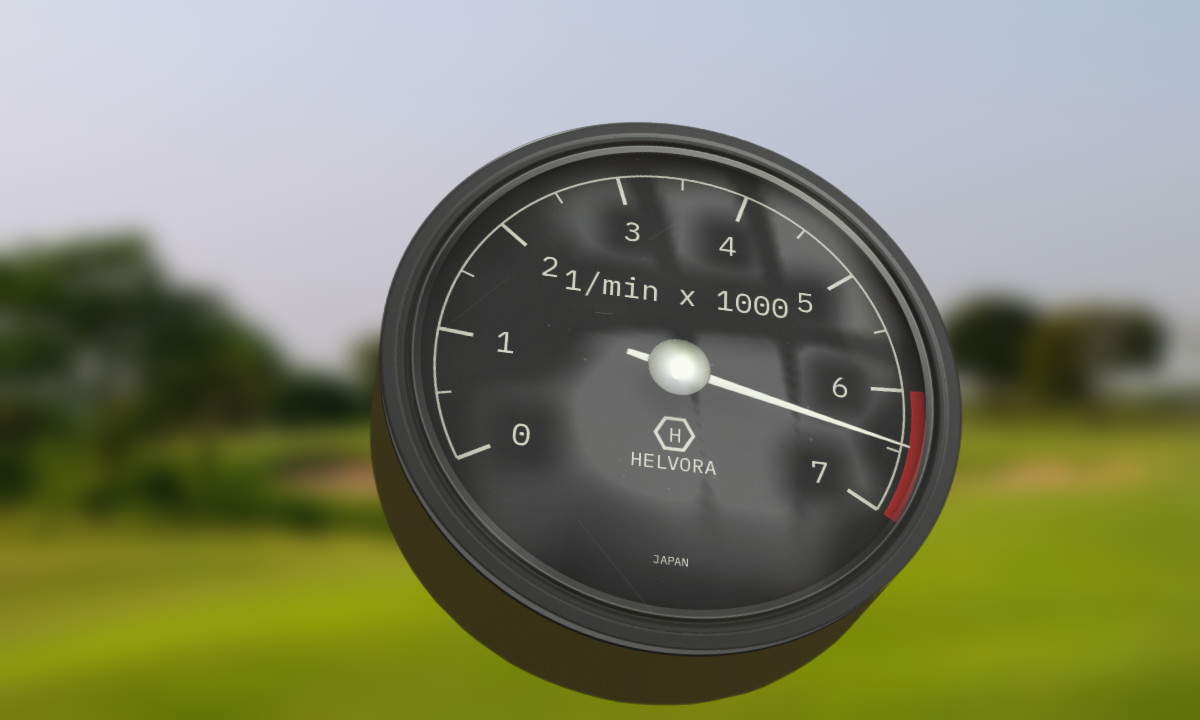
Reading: 6500 rpm
